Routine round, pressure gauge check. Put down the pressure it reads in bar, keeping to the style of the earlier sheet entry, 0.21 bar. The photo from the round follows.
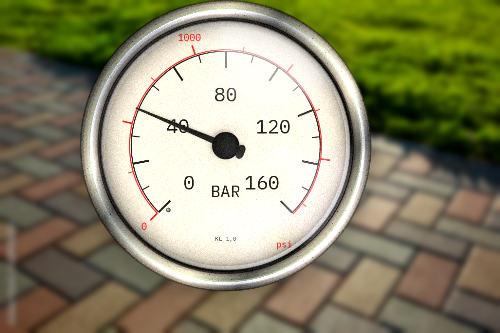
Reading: 40 bar
